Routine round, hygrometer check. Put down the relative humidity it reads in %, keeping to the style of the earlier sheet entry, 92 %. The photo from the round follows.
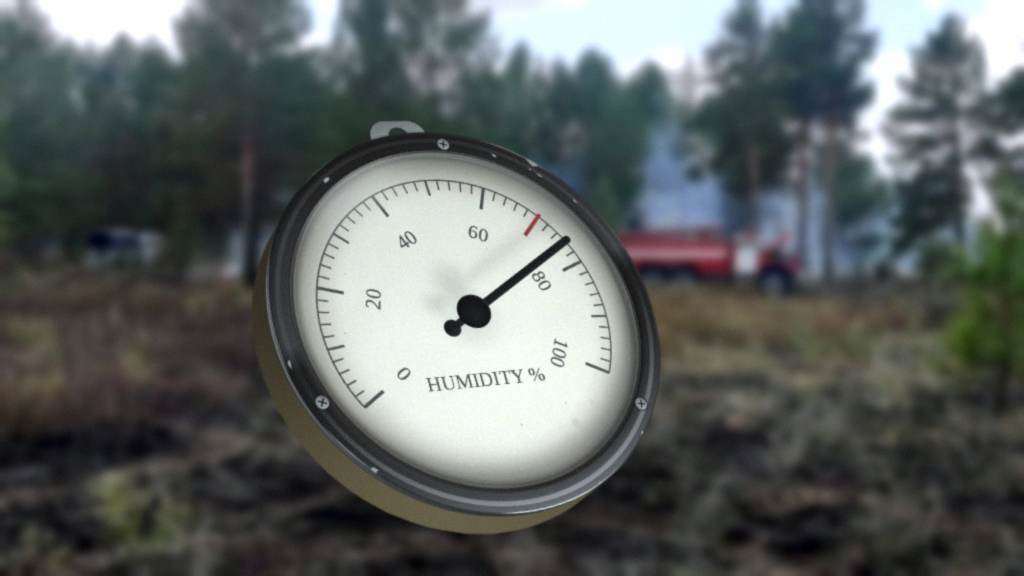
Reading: 76 %
